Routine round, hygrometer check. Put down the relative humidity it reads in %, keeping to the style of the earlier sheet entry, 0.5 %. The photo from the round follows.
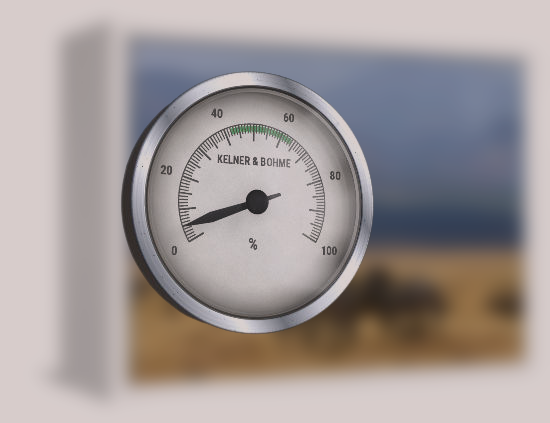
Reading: 5 %
